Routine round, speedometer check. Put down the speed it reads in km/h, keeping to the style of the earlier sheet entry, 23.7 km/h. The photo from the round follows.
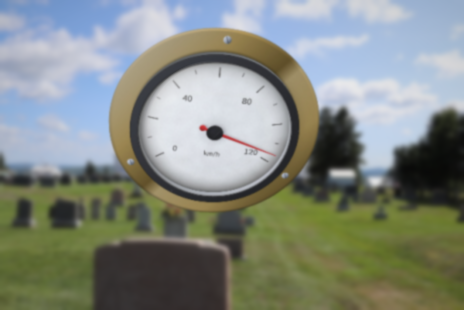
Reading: 115 km/h
